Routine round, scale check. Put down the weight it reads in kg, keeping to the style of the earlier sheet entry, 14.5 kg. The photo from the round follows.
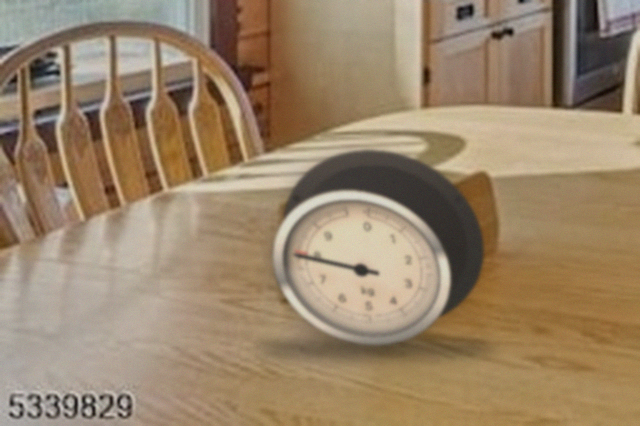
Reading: 8 kg
